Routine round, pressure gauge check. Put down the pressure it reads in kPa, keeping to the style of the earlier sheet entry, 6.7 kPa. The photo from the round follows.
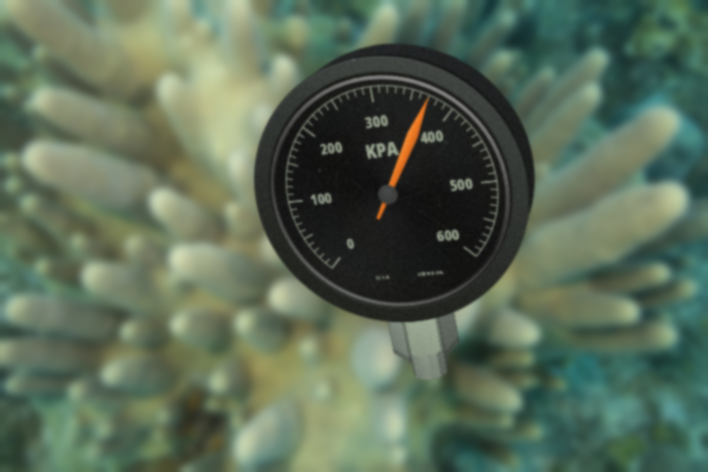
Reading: 370 kPa
